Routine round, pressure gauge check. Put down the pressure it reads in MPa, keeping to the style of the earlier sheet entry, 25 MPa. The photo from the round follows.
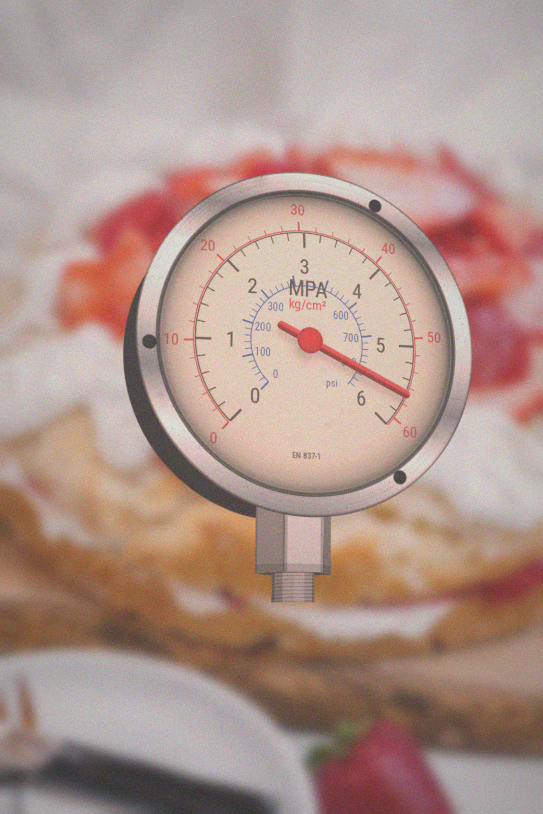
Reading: 5.6 MPa
